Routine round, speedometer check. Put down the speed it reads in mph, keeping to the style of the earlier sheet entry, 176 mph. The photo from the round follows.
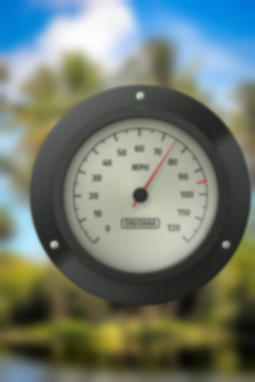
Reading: 75 mph
